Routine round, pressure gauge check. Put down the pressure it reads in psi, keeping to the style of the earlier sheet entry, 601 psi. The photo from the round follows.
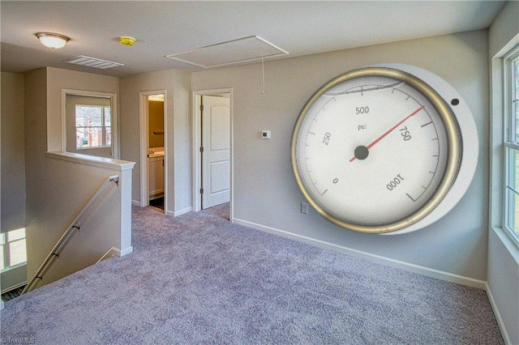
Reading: 700 psi
